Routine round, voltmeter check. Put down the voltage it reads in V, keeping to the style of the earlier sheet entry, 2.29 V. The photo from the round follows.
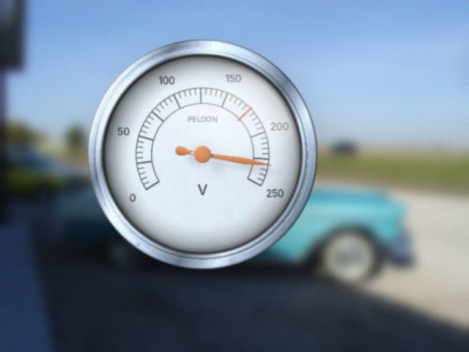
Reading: 230 V
